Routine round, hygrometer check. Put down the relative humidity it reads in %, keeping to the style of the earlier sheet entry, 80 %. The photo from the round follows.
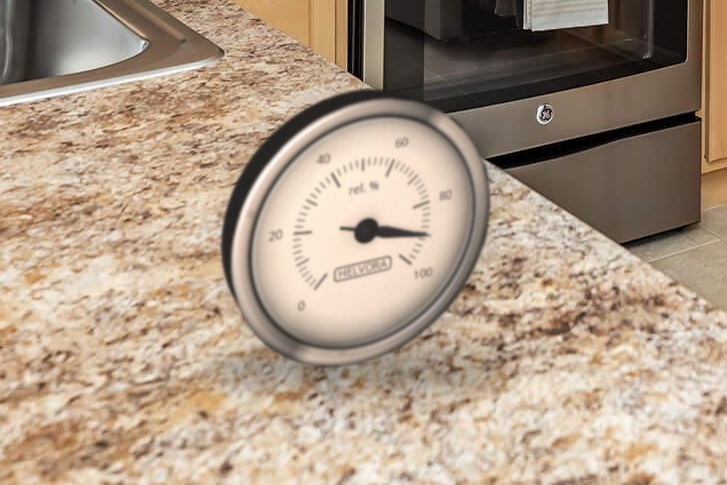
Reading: 90 %
